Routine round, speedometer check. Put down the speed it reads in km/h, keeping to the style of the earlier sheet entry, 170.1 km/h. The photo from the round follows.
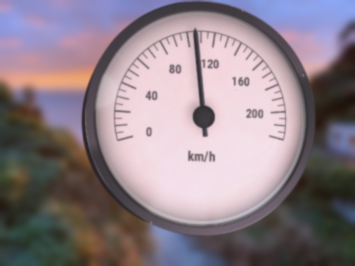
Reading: 105 km/h
